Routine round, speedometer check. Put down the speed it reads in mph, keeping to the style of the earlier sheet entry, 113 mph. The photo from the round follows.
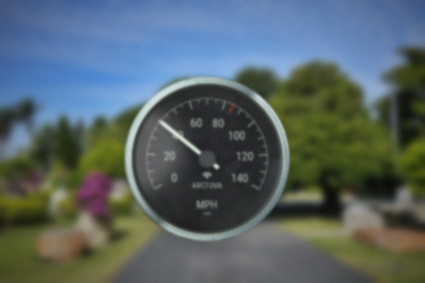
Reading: 40 mph
